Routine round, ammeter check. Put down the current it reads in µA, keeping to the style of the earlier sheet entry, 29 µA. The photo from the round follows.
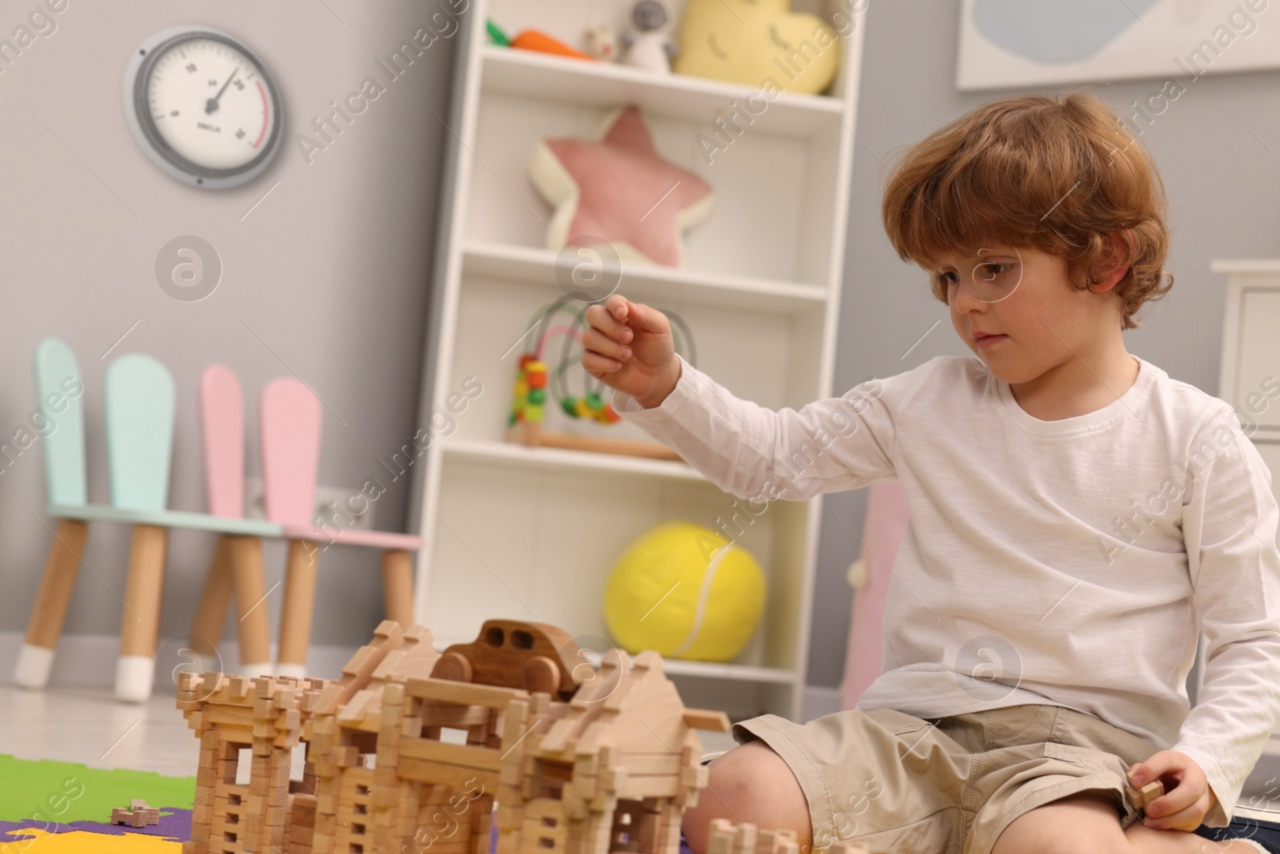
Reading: 18 µA
